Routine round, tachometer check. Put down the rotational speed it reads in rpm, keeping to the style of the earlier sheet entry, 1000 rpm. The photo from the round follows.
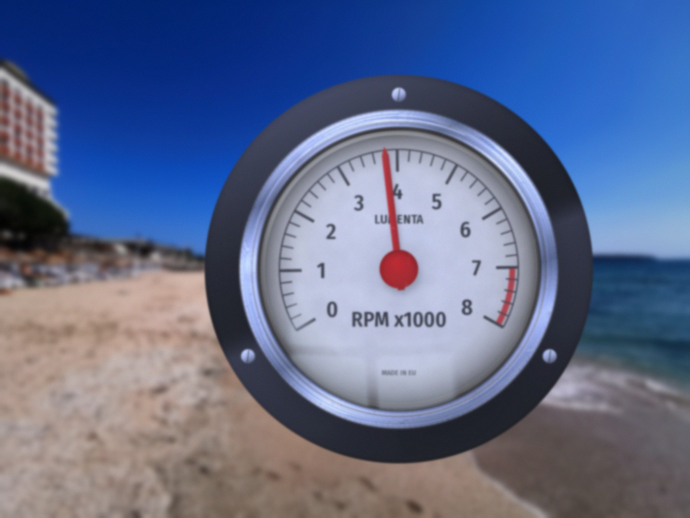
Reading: 3800 rpm
